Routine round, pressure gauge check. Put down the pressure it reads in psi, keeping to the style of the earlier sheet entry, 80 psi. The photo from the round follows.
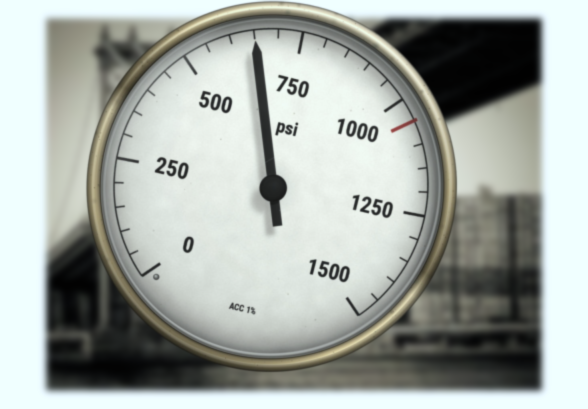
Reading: 650 psi
